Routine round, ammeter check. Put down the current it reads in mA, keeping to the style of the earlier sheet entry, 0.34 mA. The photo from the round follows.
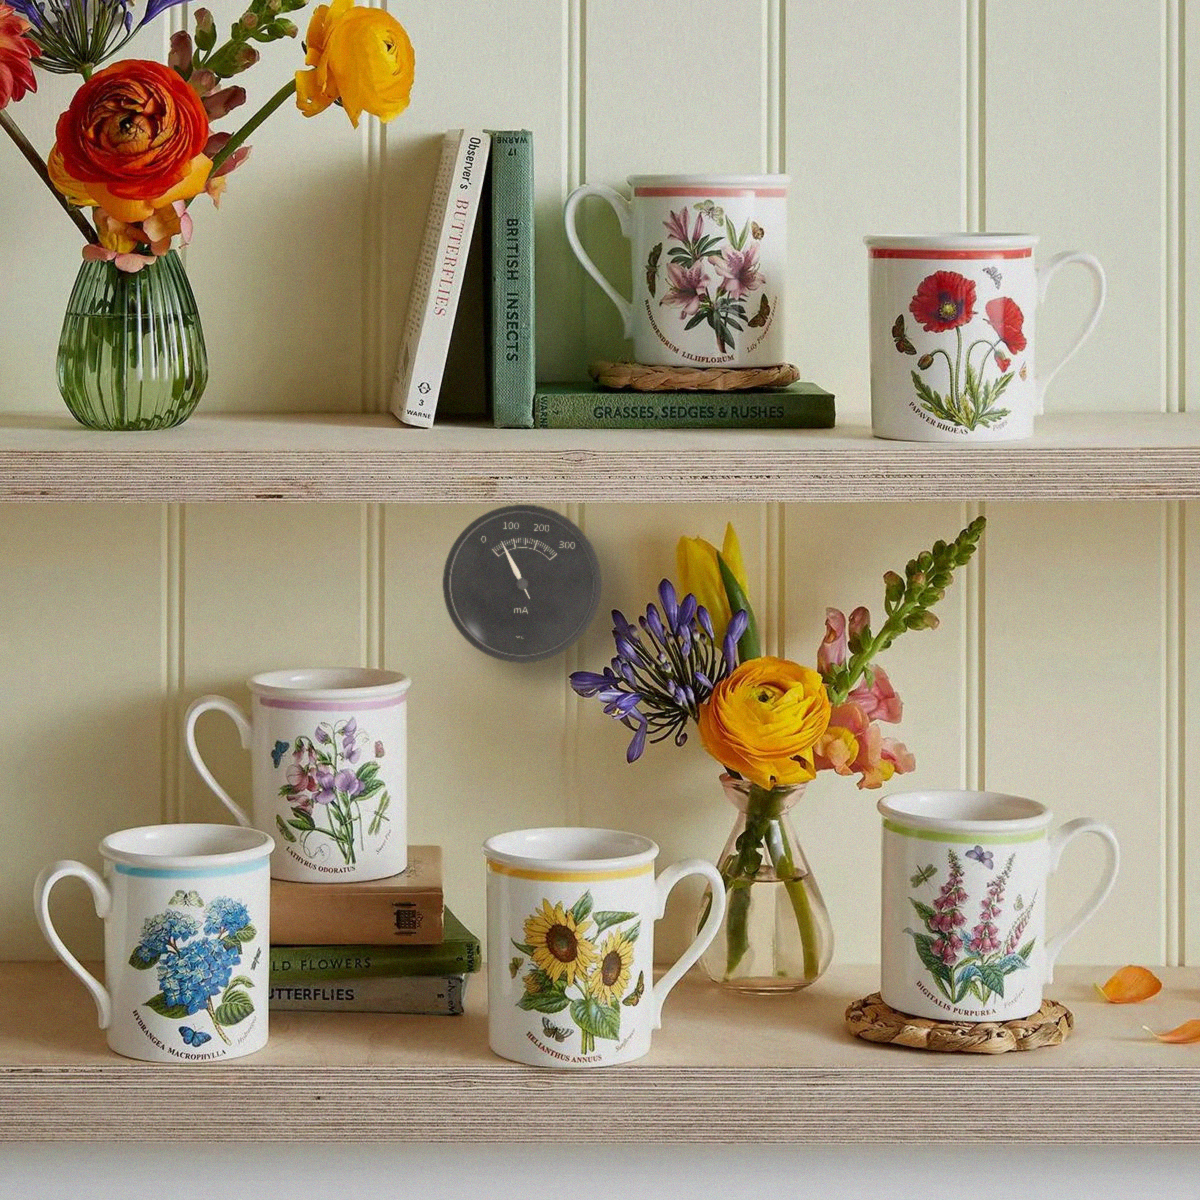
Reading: 50 mA
